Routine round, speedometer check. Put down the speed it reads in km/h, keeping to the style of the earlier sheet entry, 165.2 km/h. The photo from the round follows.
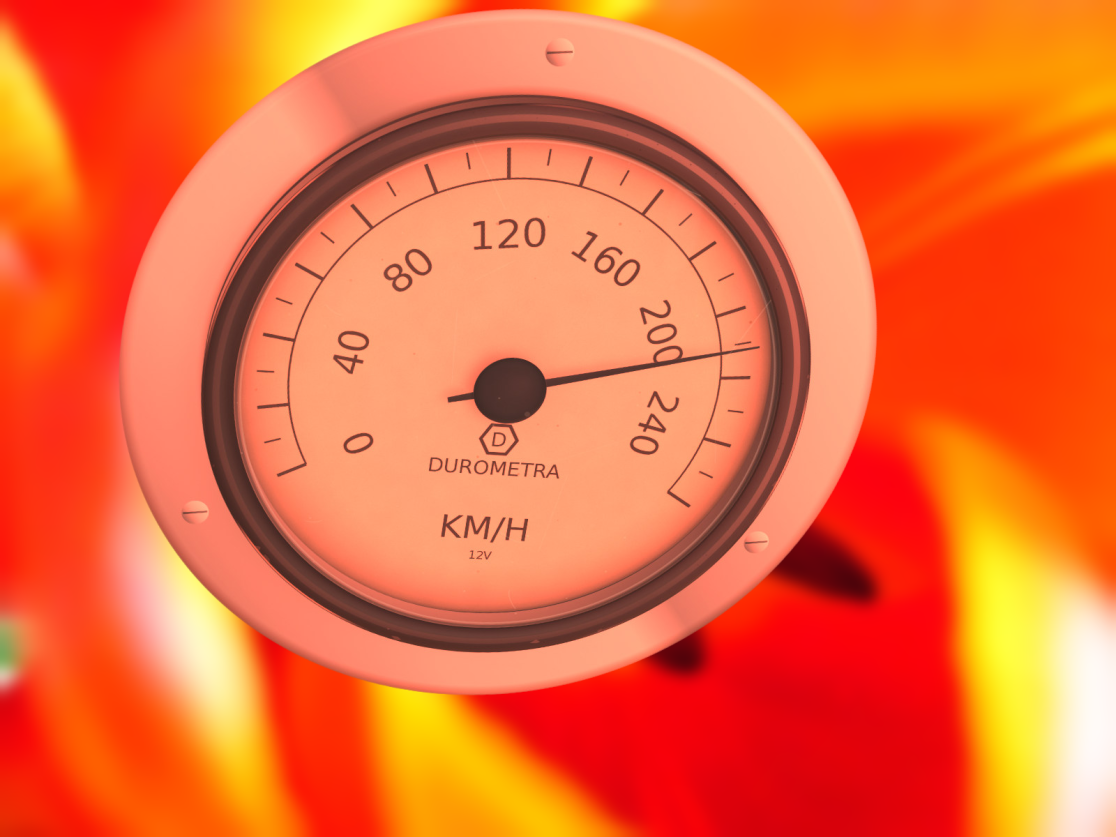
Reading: 210 km/h
